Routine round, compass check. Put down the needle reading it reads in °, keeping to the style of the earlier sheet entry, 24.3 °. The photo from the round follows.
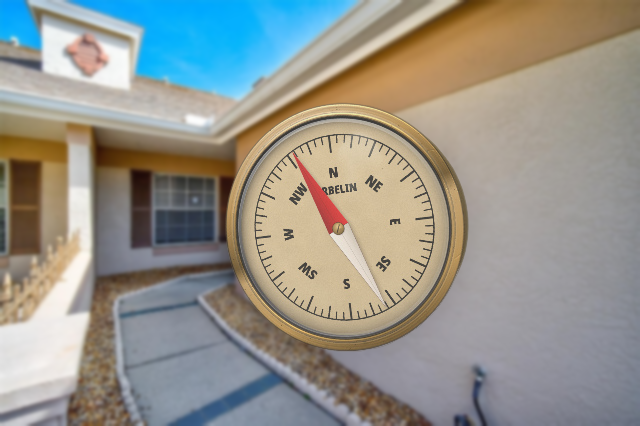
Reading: 335 °
